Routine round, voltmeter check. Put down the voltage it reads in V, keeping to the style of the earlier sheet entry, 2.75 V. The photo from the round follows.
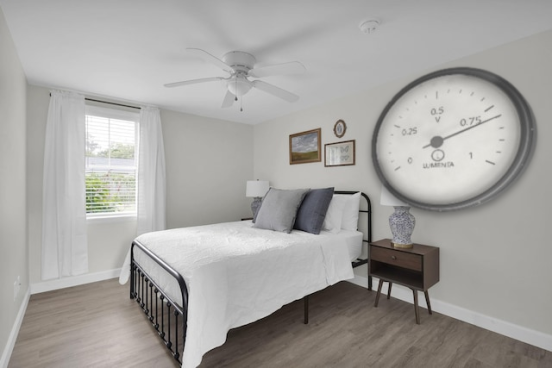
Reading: 0.8 V
